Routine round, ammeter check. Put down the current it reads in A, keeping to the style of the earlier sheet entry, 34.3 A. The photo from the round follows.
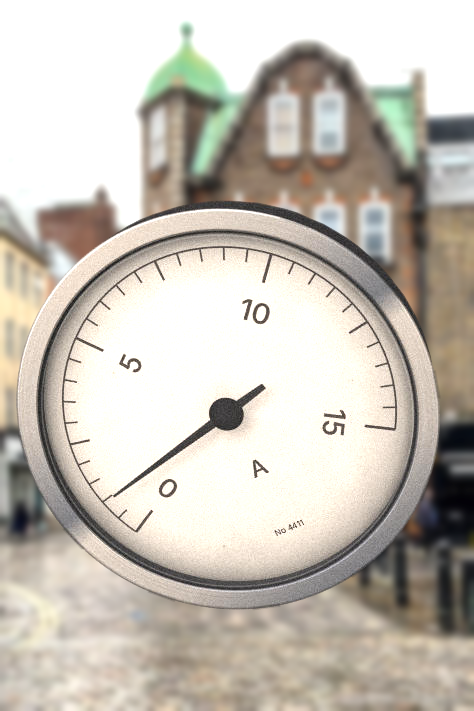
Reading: 1 A
